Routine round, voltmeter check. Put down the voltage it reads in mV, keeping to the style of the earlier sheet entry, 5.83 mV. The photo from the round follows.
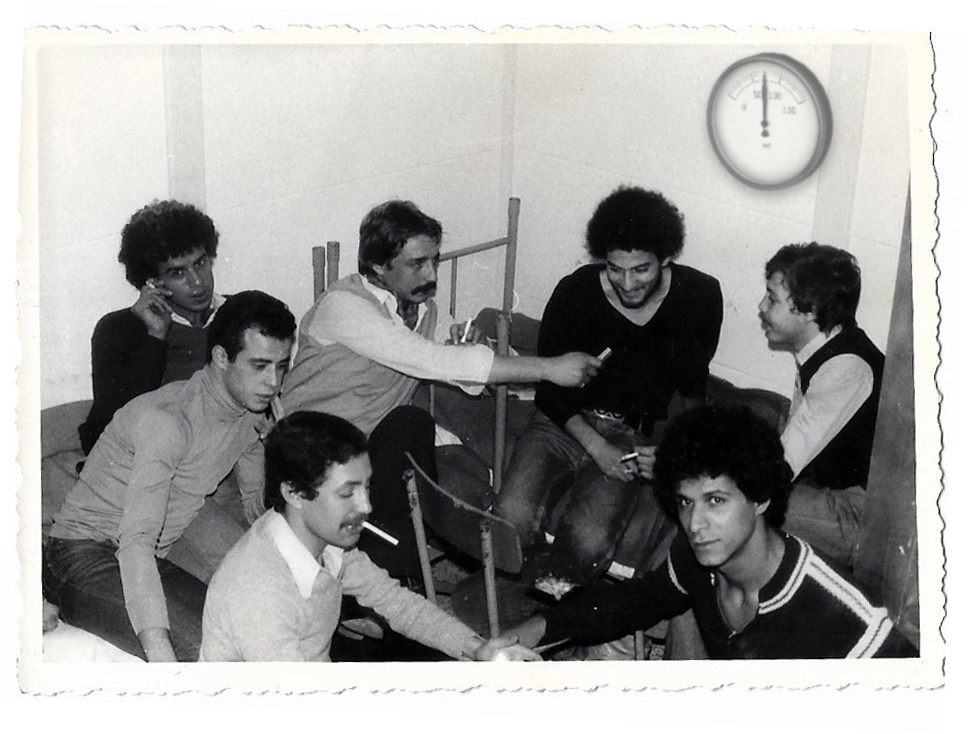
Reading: 75 mV
